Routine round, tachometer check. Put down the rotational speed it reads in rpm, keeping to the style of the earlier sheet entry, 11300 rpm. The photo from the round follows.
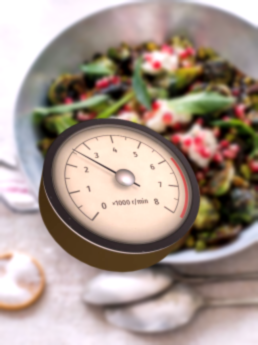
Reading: 2500 rpm
